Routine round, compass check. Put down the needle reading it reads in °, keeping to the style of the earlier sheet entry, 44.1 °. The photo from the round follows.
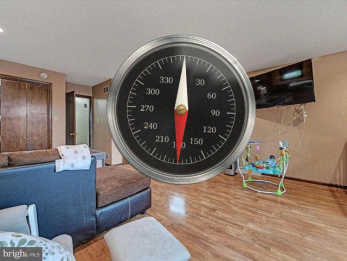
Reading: 180 °
